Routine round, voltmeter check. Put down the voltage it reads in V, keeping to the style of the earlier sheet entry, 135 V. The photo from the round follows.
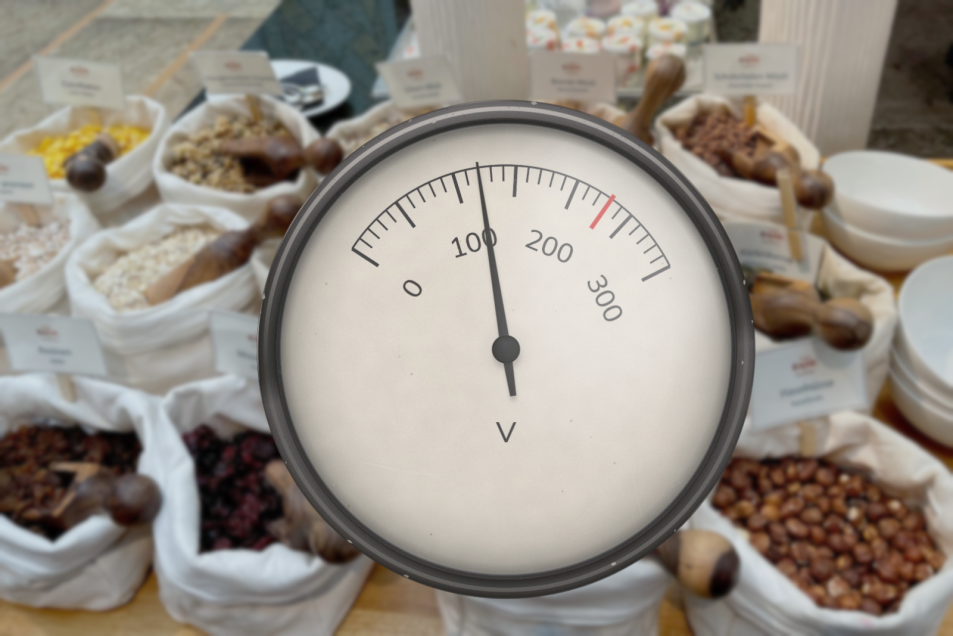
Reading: 120 V
